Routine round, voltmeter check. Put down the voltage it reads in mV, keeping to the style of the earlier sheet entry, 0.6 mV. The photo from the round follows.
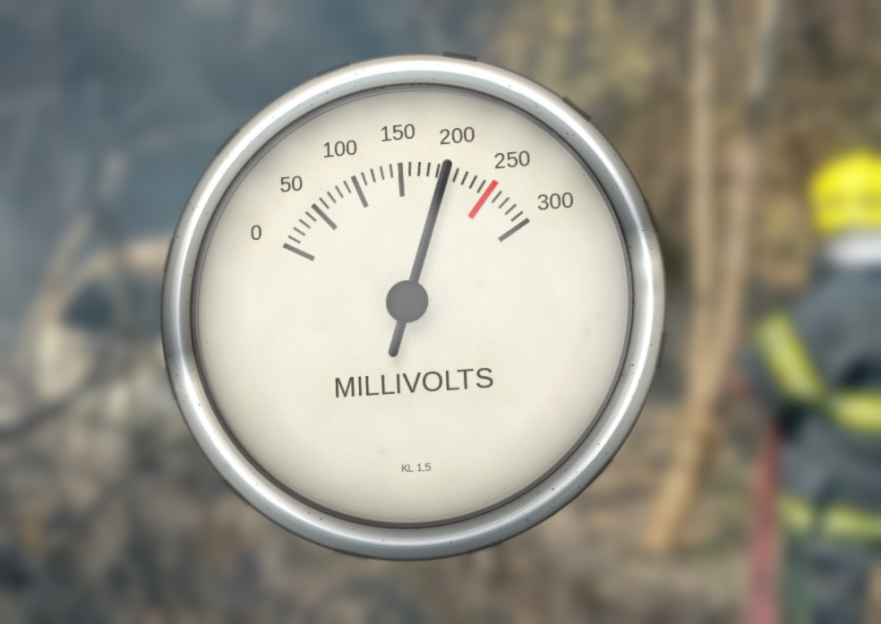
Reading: 200 mV
